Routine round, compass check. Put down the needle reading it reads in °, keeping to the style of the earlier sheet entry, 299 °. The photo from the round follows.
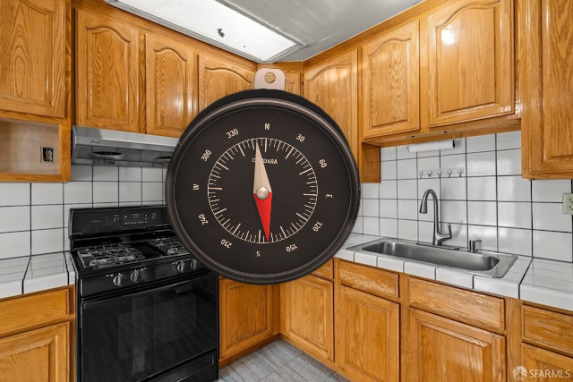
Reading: 170 °
